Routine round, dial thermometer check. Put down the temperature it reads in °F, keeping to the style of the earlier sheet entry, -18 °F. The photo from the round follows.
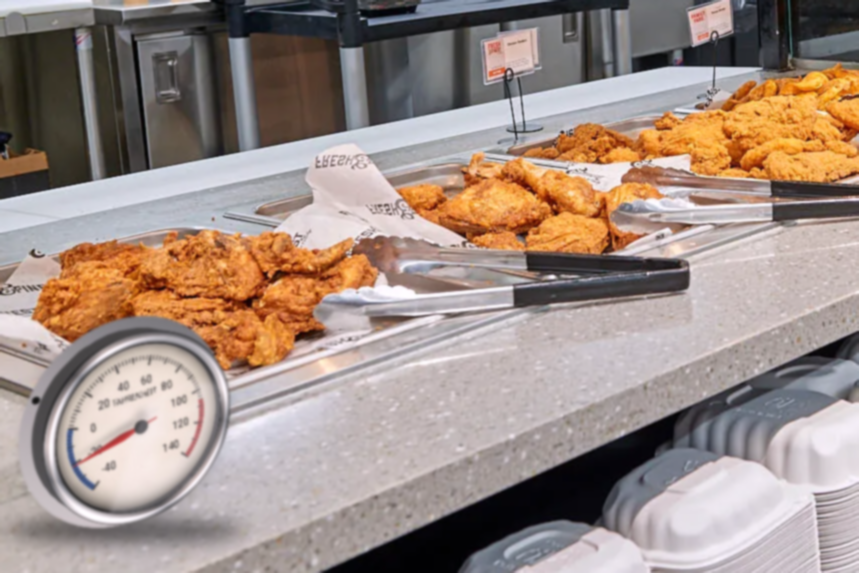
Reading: -20 °F
